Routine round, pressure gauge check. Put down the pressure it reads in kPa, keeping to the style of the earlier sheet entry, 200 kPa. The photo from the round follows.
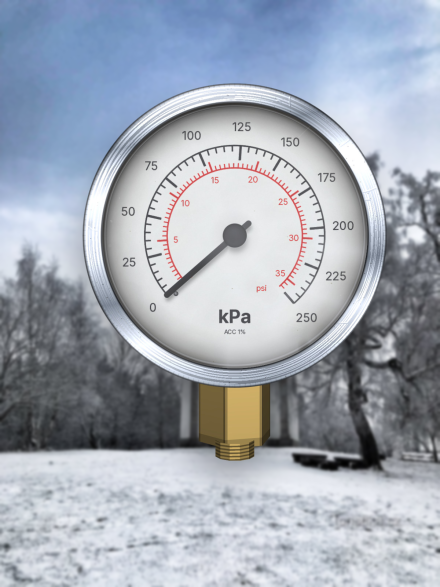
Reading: 0 kPa
